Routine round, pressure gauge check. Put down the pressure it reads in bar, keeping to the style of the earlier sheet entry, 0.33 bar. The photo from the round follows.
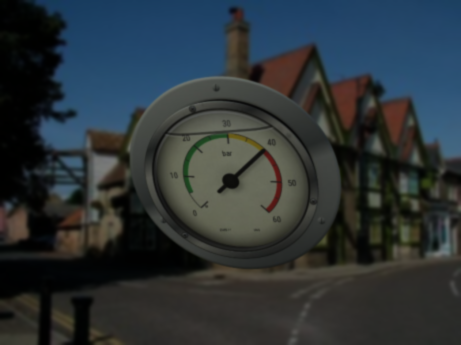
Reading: 40 bar
